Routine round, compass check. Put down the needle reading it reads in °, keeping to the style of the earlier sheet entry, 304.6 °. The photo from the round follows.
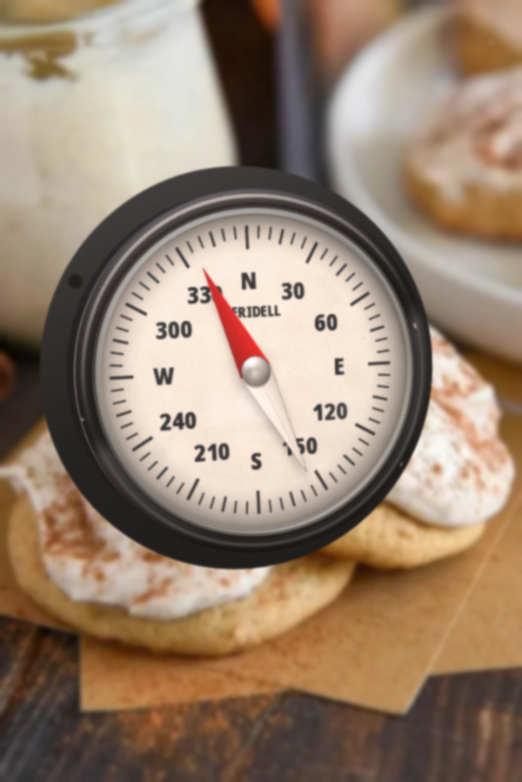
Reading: 335 °
